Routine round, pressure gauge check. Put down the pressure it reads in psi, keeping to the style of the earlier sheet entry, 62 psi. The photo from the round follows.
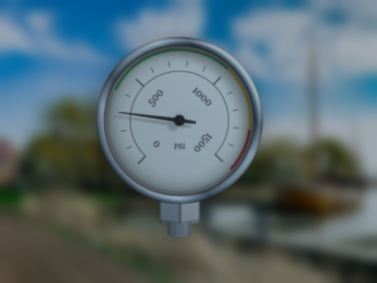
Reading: 300 psi
